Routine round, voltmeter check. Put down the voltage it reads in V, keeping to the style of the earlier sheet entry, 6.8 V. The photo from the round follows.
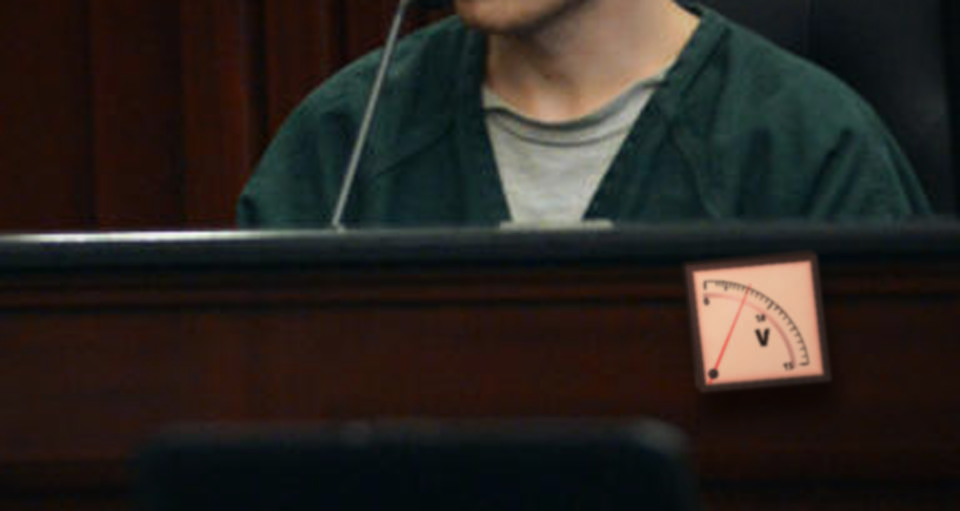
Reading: 7.5 V
